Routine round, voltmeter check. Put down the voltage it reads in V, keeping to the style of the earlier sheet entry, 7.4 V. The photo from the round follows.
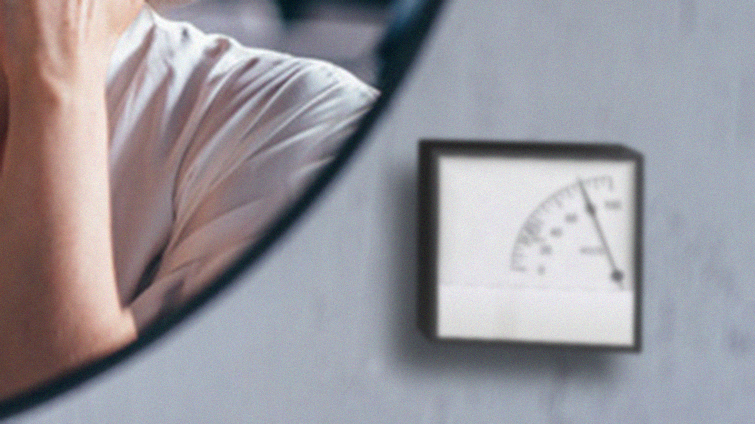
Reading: 80 V
